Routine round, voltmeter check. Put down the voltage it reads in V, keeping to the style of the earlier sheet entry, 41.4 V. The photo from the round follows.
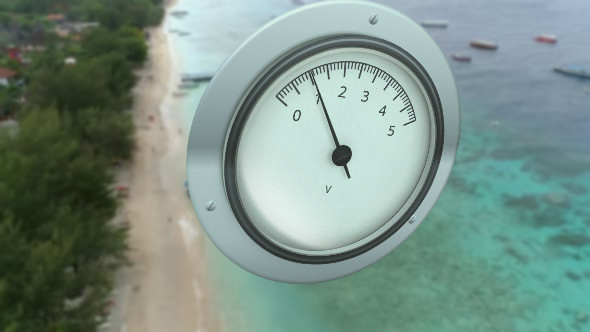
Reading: 1 V
